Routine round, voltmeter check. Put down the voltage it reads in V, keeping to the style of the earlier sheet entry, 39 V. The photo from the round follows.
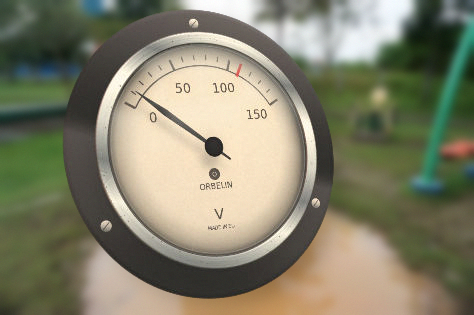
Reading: 10 V
